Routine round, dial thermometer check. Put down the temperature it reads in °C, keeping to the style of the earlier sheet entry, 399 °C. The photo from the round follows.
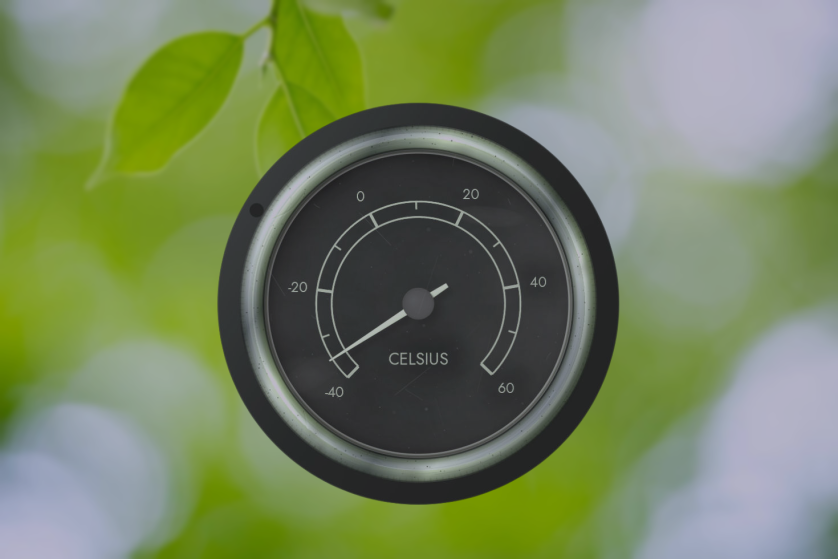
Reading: -35 °C
